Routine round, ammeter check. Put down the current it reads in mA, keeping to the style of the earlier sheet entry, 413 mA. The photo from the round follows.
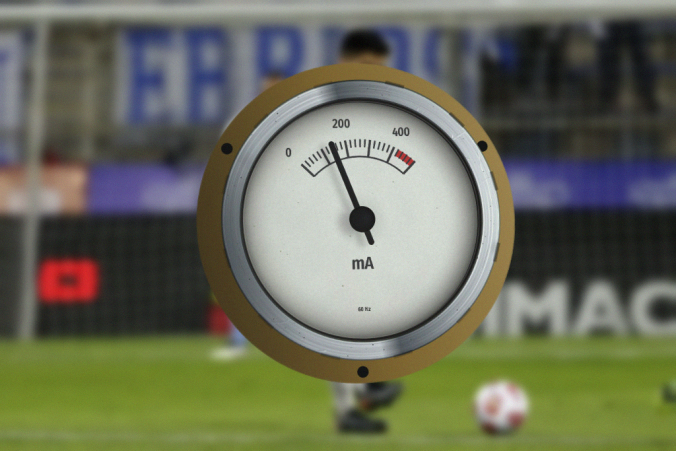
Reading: 140 mA
